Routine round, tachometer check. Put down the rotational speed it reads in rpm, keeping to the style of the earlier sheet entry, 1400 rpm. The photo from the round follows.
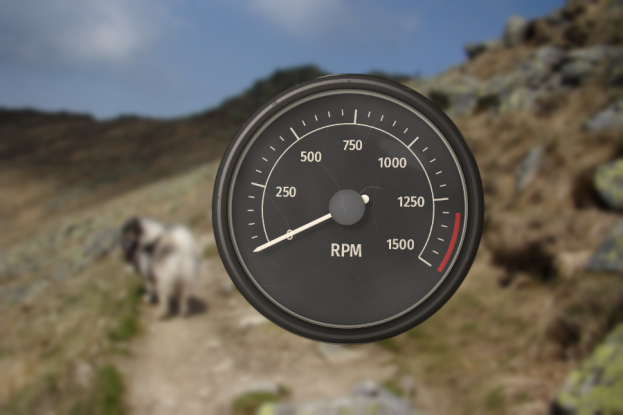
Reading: 0 rpm
